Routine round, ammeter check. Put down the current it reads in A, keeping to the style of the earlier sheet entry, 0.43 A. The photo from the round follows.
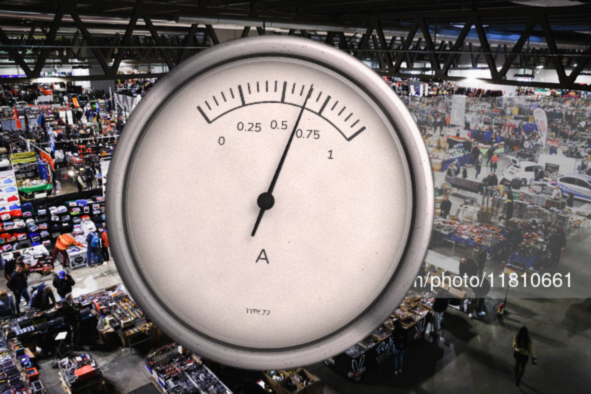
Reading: 0.65 A
